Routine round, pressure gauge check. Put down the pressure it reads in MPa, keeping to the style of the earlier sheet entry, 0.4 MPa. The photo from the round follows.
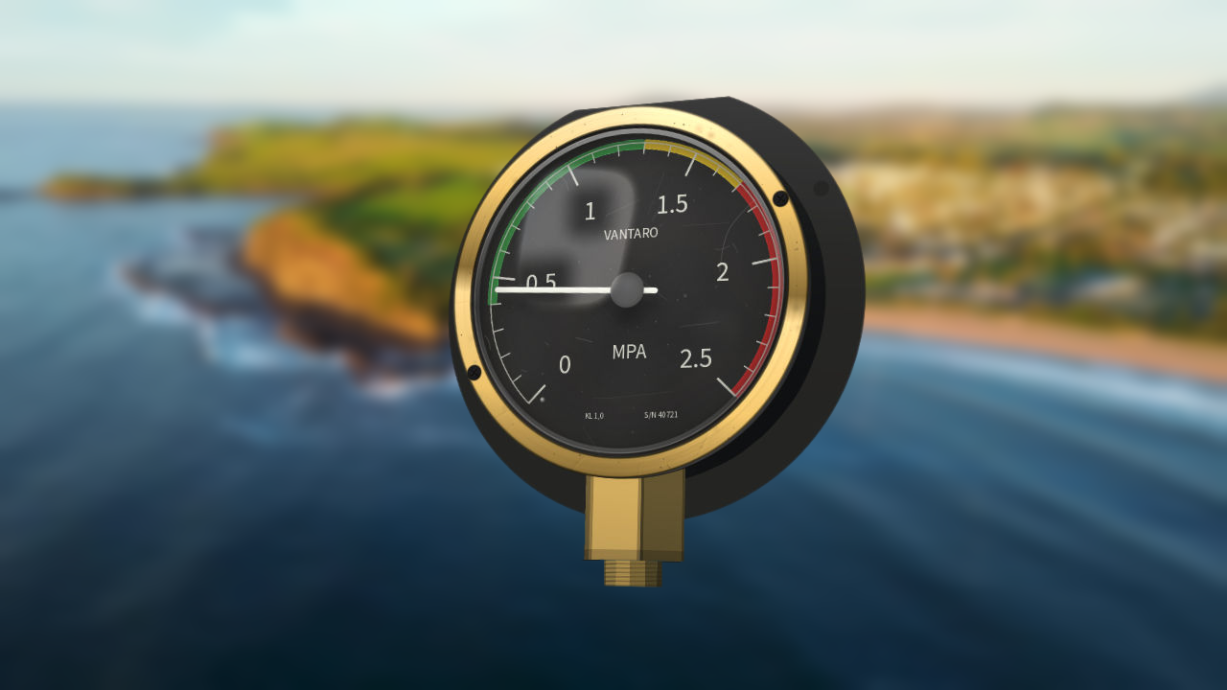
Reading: 0.45 MPa
